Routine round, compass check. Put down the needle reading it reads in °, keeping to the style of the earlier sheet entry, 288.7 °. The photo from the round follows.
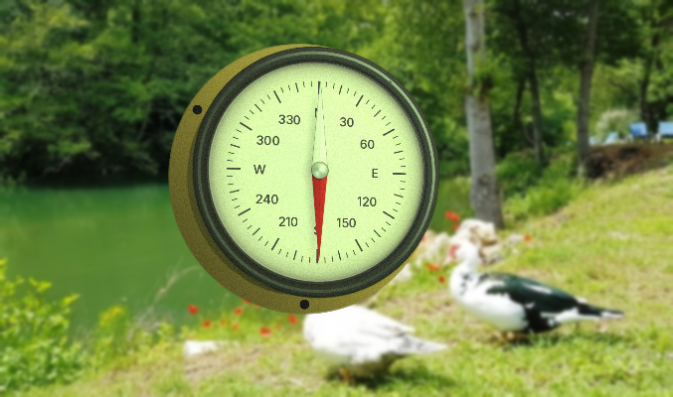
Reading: 180 °
